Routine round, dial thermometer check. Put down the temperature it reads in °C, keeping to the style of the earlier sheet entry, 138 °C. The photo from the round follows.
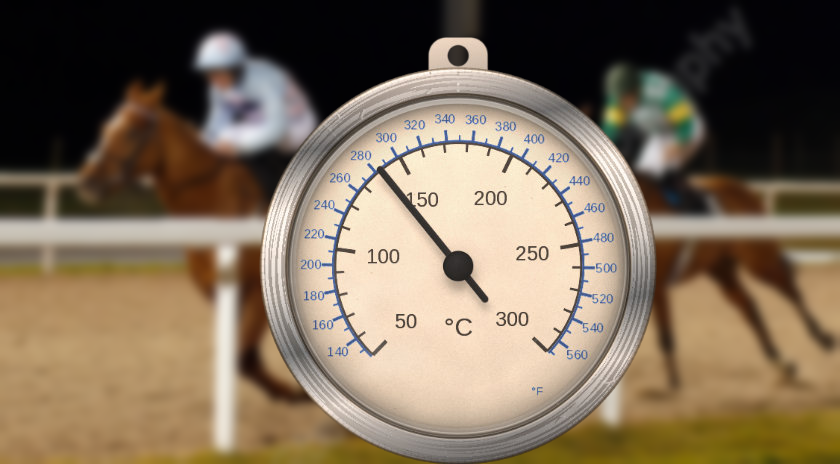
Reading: 140 °C
